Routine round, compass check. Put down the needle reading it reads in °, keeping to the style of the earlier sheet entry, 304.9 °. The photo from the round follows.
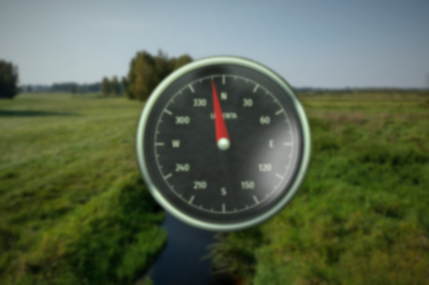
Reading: 350 °
